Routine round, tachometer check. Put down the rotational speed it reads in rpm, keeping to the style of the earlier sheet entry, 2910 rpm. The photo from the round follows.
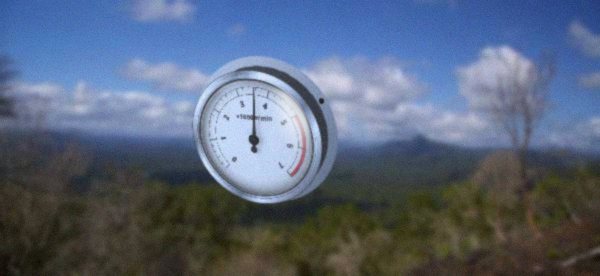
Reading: 3600 rpm
